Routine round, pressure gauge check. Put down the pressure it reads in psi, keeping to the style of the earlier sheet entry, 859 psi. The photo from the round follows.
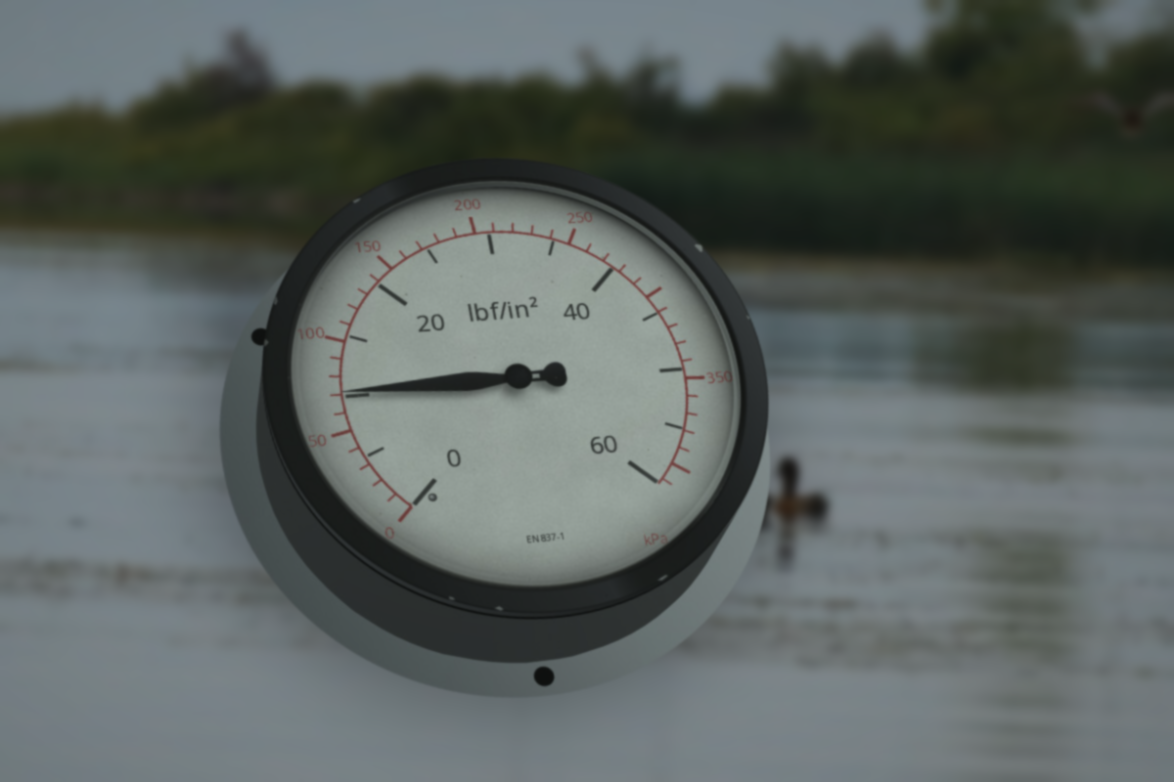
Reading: 10 psi
